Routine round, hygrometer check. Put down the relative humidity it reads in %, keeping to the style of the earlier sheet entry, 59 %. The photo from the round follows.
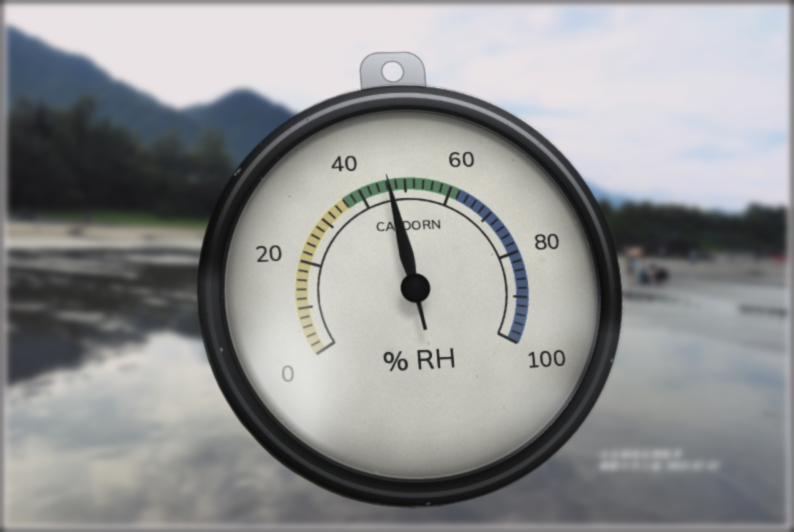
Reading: 46 %
